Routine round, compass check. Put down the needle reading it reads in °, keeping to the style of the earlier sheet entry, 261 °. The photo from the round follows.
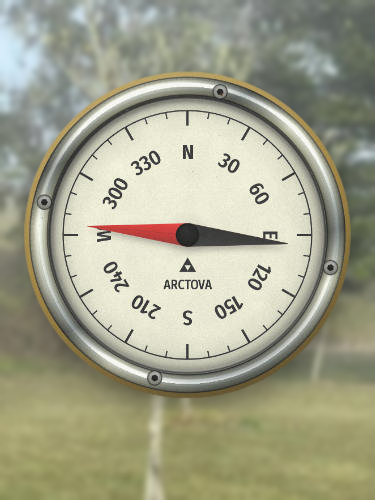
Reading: 275 °
